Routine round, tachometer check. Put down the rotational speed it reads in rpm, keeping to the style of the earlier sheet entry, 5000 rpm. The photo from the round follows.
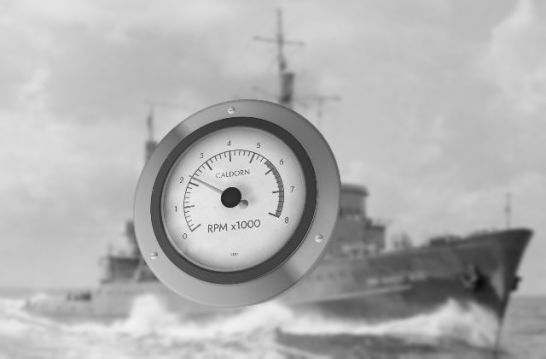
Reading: 2200 rpm
